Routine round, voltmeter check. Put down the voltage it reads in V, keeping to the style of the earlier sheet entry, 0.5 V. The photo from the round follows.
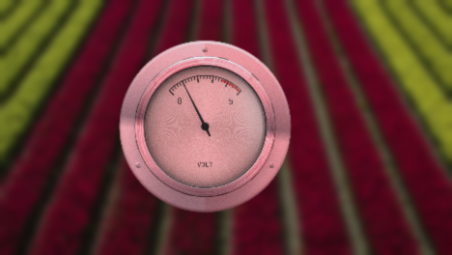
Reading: 1 V
